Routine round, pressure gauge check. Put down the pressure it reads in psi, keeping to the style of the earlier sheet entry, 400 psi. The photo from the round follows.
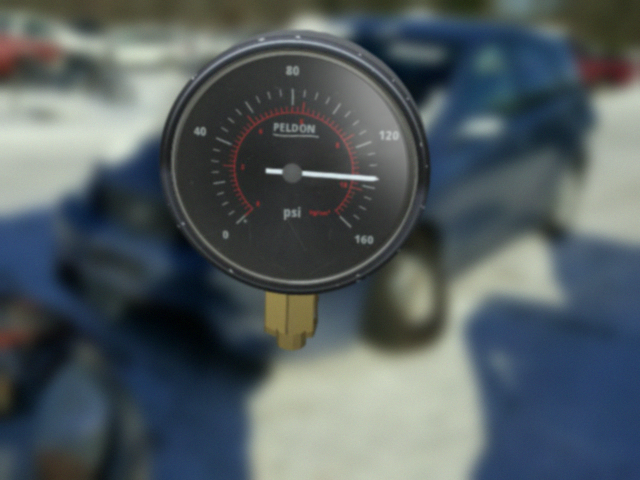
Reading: 135 psi
